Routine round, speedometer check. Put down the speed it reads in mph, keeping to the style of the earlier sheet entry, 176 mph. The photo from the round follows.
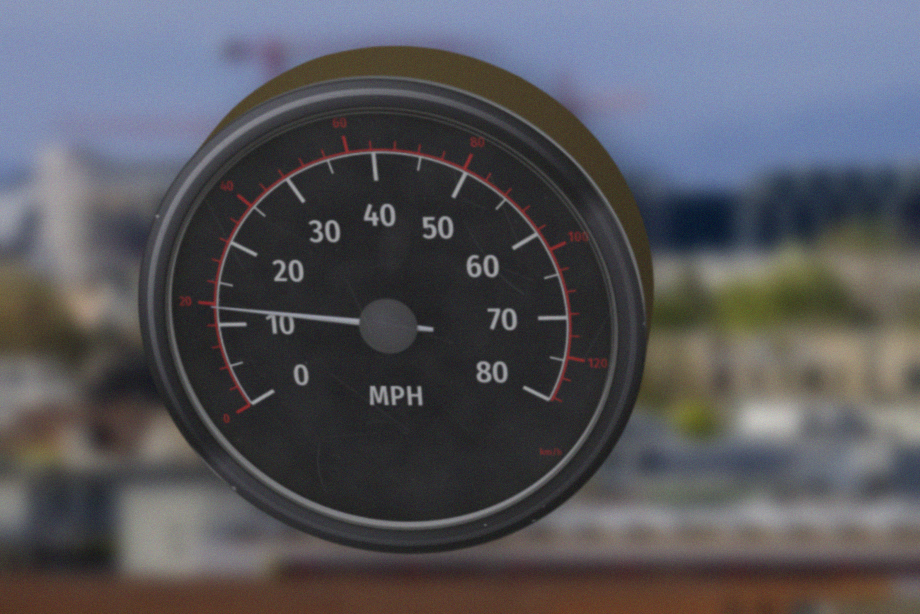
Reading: 12.5 mph
